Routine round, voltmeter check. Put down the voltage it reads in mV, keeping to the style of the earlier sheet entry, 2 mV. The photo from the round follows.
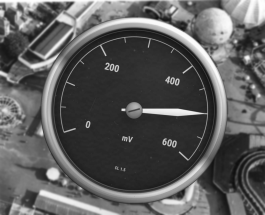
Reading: 500 mV
